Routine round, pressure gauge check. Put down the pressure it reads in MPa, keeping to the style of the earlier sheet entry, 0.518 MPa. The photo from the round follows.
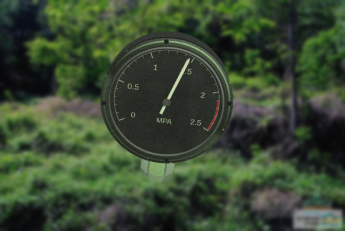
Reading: 1.45 MPa
